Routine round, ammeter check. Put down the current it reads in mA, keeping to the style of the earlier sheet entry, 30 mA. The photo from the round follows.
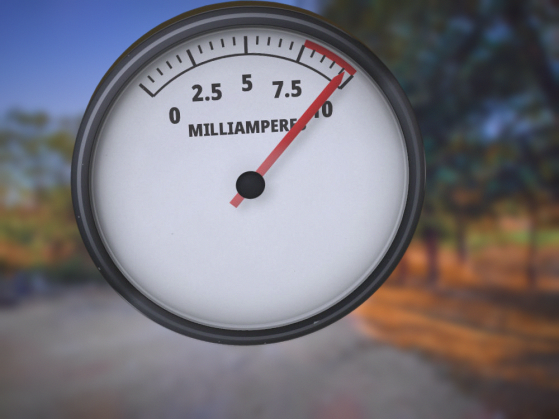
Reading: 9.5 mA
